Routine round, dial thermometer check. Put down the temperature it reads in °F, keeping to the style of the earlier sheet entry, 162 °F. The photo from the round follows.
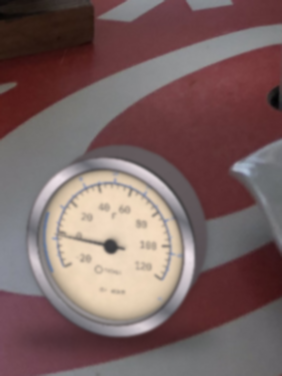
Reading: 0 °F
